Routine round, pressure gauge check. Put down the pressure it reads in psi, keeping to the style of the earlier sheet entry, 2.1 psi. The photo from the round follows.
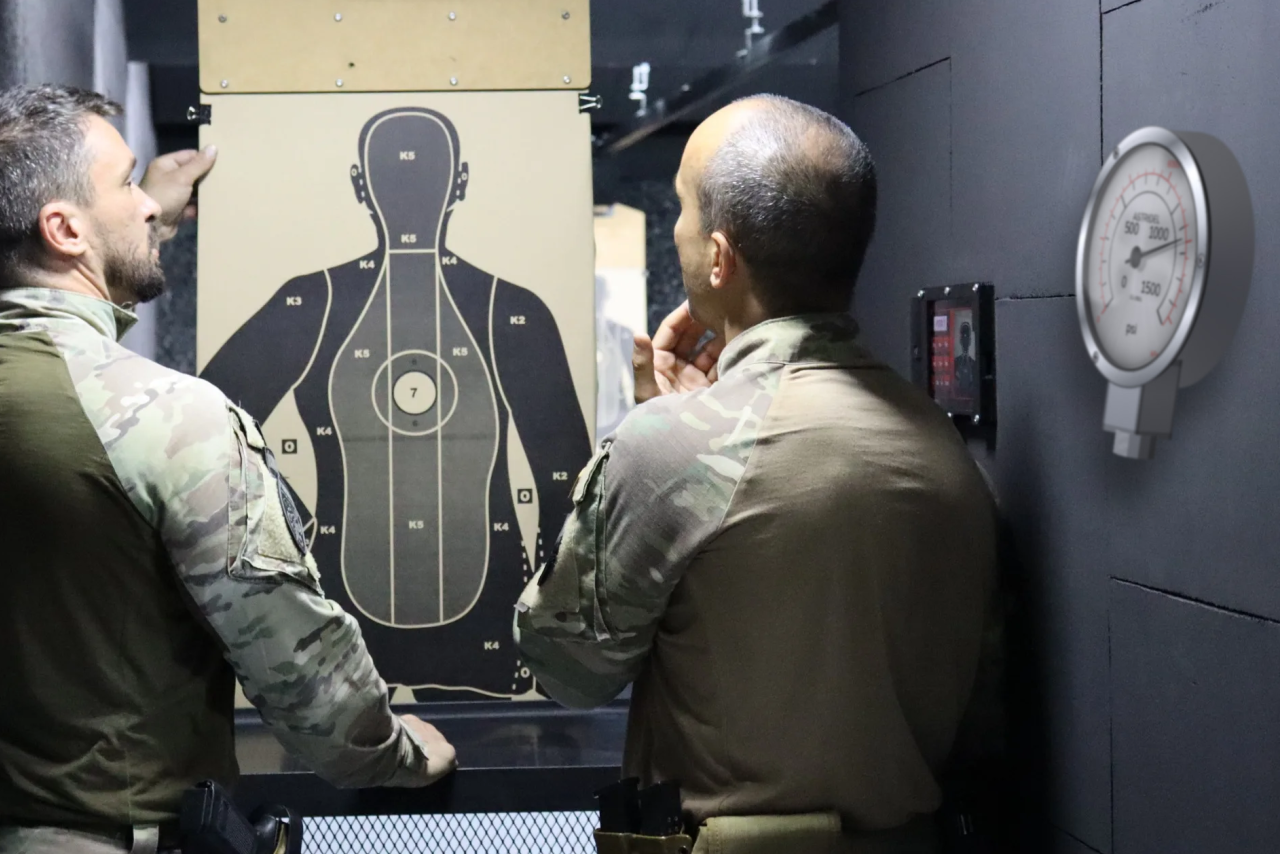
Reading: 1150 psi
